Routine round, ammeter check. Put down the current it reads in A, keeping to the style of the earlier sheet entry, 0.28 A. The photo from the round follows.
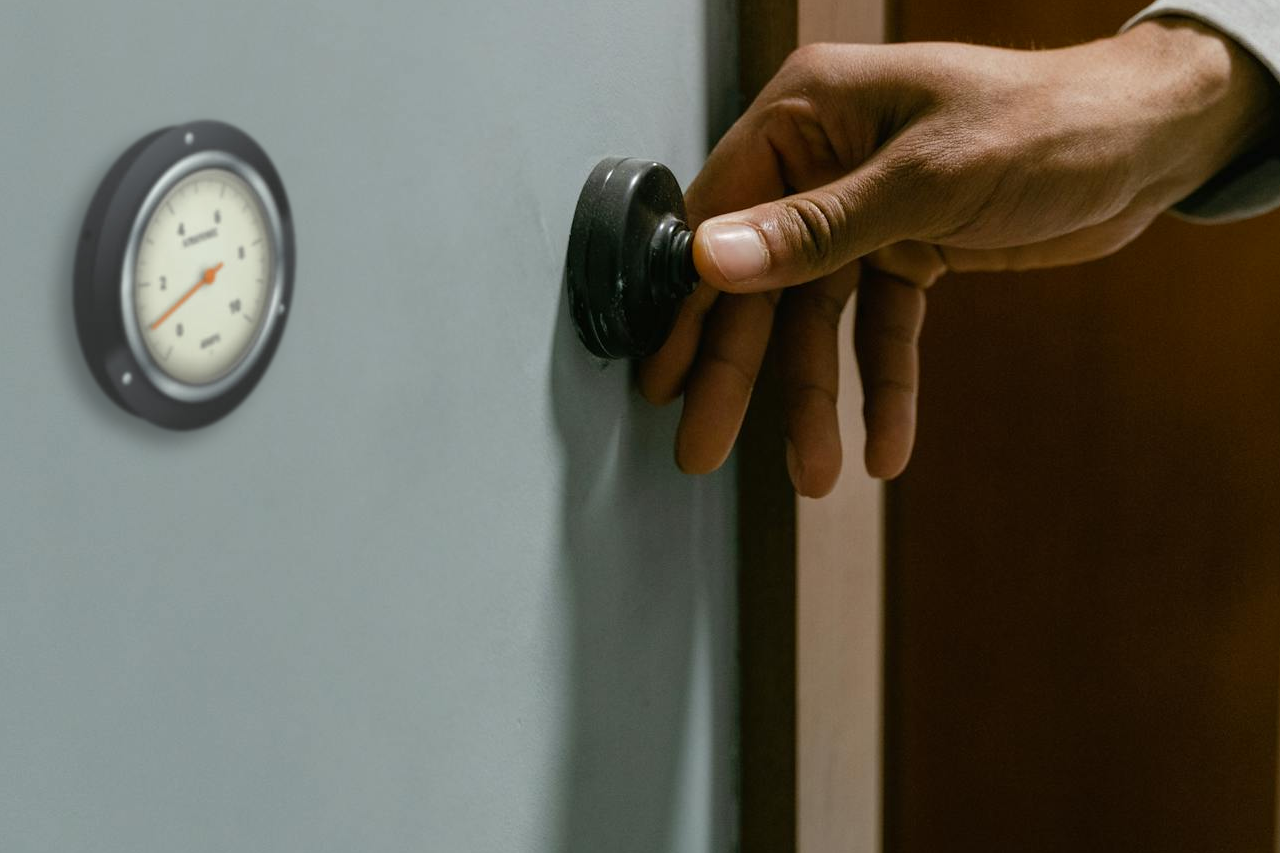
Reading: 1 A
